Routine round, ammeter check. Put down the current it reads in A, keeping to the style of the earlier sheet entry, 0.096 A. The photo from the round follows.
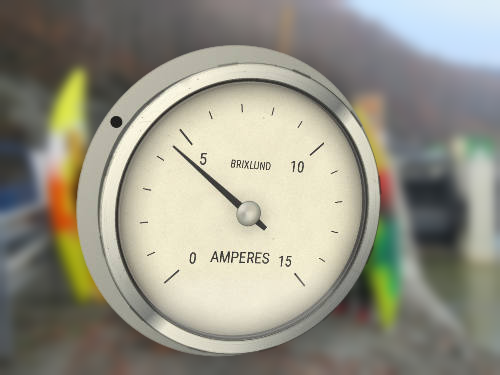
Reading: 4.5 A
